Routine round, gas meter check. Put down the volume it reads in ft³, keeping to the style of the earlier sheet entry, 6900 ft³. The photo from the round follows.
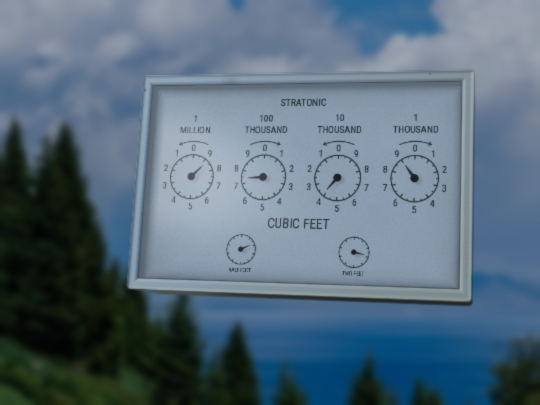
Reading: 873900 ft³
